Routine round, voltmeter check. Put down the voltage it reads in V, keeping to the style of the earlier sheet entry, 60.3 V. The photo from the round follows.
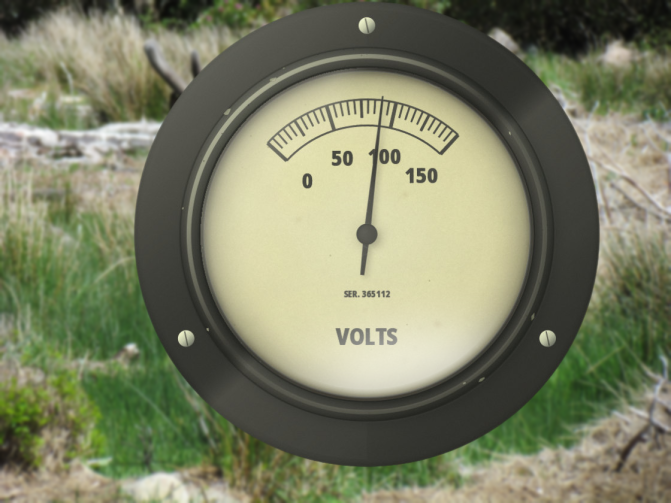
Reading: 90 V
